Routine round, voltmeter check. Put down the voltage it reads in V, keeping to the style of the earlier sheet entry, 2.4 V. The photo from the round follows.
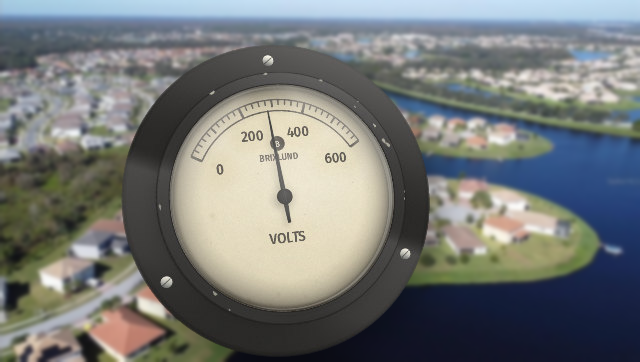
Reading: 280 V
